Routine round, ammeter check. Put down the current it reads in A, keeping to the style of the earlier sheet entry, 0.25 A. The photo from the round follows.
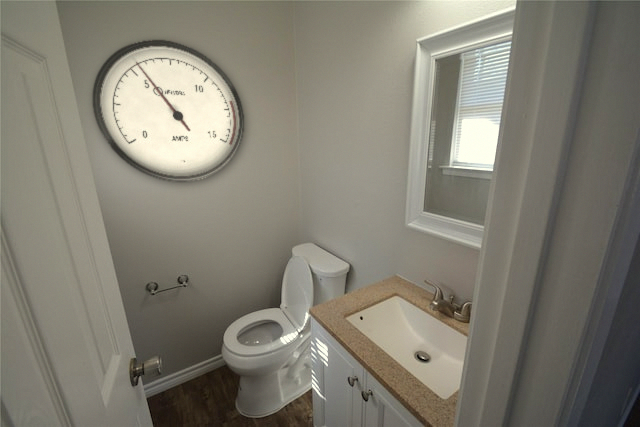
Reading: 5.5 A
